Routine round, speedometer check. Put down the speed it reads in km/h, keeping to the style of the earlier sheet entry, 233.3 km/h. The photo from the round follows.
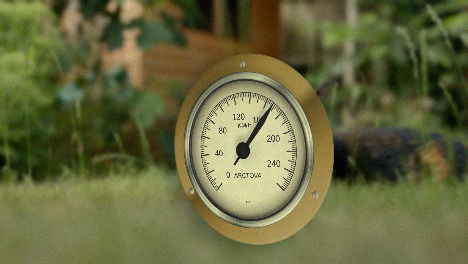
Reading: 170 km/h
